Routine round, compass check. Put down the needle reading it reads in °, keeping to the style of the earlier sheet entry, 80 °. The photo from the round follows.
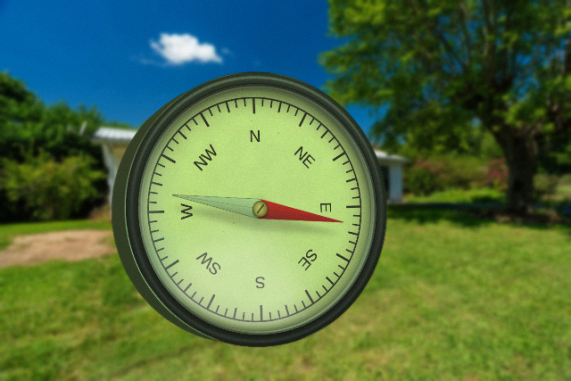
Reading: 100 °
